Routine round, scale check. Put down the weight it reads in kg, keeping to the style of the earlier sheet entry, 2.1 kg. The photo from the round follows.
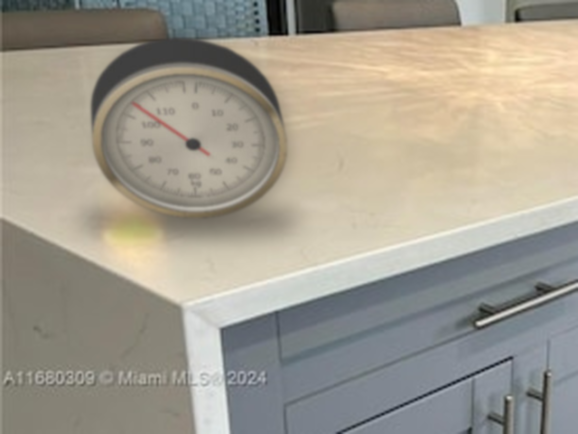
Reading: 105 kg
